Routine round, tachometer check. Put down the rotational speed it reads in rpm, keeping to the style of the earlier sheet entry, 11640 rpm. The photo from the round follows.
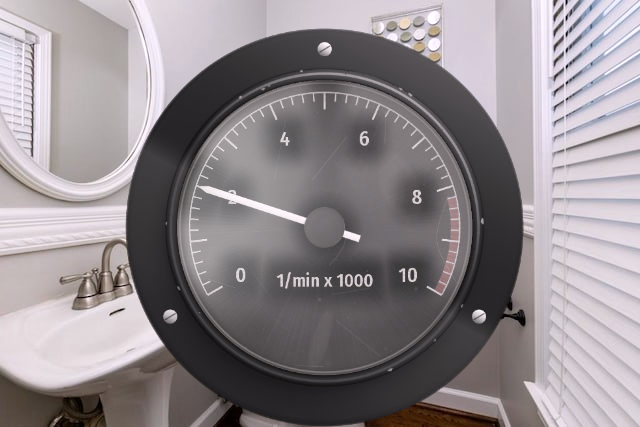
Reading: 2000 rpm
